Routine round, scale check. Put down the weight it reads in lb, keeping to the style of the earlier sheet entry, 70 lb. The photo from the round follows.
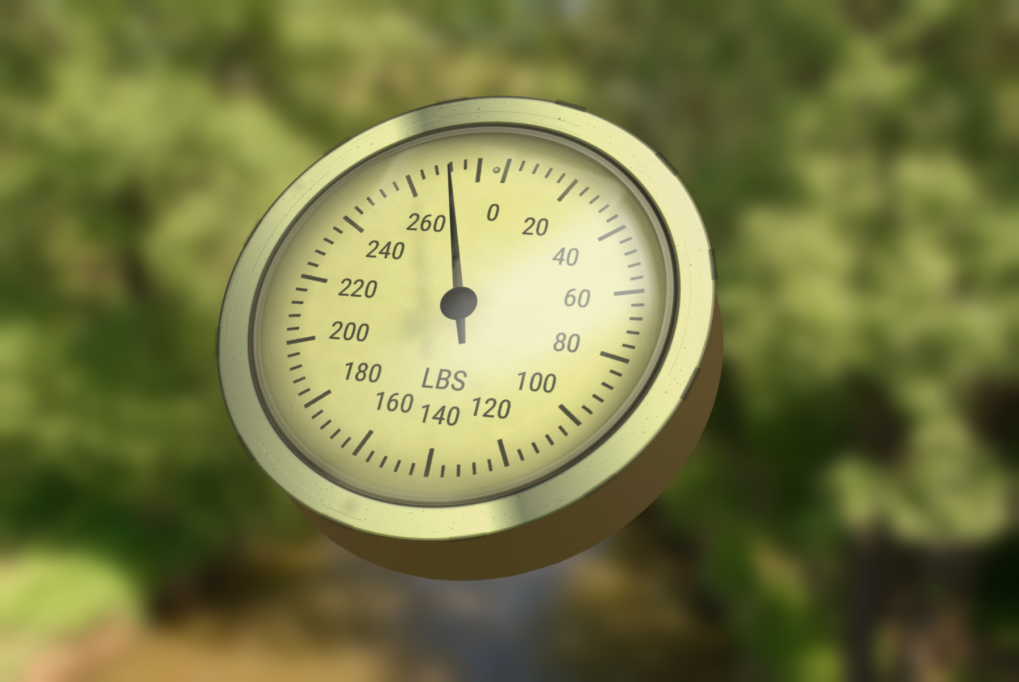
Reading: 272 lb
